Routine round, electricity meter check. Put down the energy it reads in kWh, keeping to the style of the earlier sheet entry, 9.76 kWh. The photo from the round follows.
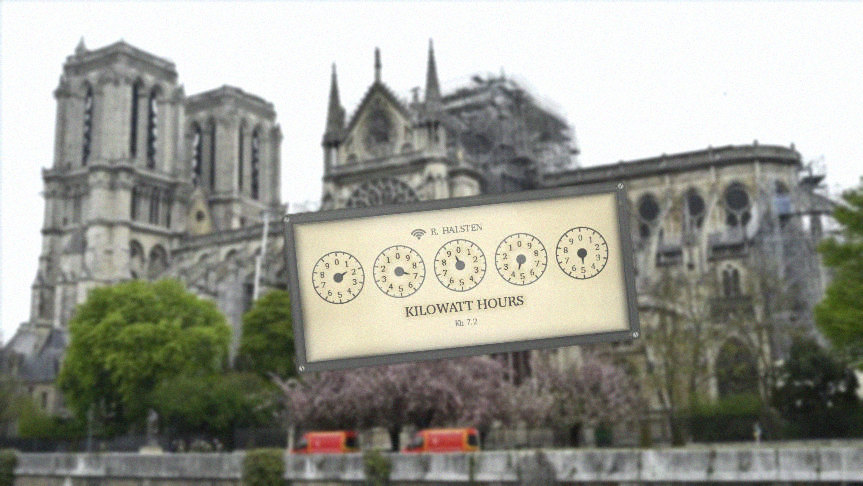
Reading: 16945 kWh
